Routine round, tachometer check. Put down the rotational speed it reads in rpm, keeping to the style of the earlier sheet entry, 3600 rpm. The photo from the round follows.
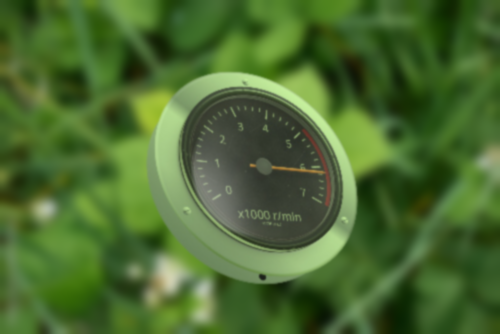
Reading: 6200 rpm
